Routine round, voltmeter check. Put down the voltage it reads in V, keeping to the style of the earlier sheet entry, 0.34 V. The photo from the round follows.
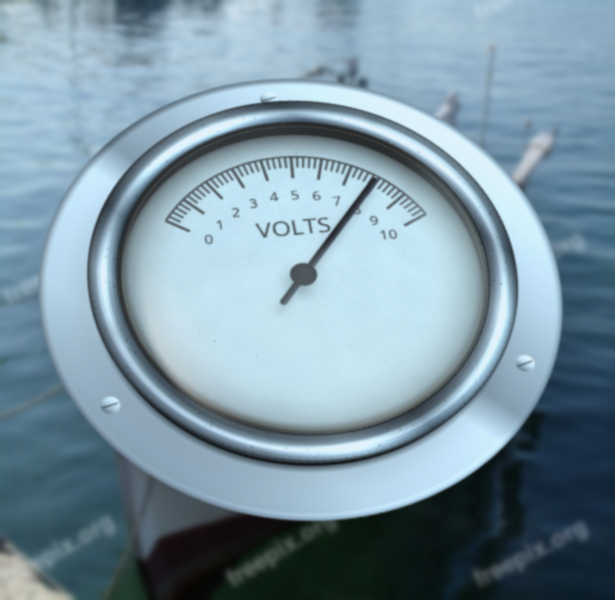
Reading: 8 V
